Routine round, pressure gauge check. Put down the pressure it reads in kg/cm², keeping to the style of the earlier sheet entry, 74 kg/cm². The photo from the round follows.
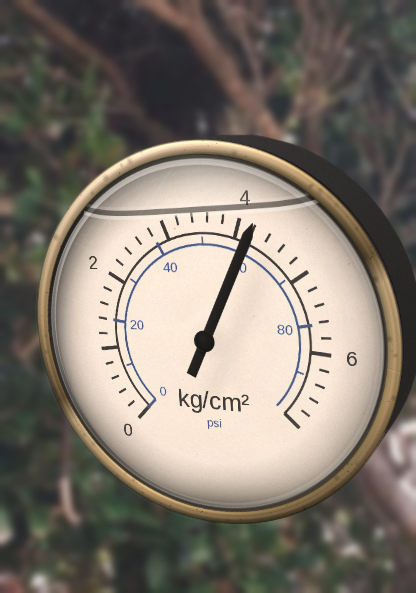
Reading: 4.2 kg/cm²
